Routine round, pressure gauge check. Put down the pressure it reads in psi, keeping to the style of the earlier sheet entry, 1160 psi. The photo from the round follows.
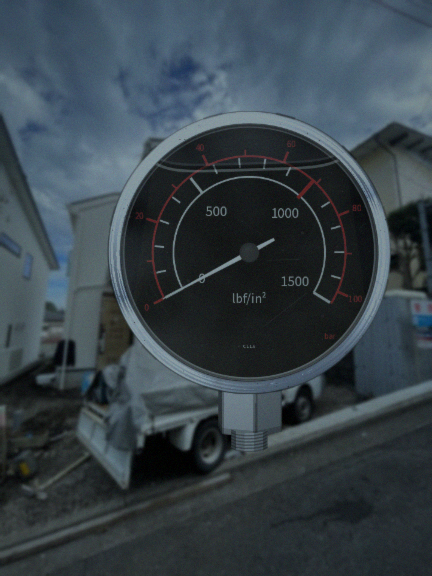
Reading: 0 psi
